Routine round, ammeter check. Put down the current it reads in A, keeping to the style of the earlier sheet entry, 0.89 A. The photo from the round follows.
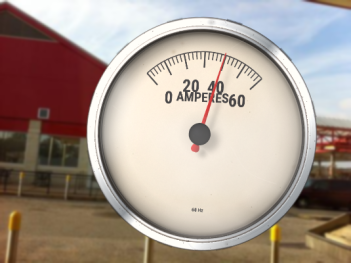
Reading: 40 A
